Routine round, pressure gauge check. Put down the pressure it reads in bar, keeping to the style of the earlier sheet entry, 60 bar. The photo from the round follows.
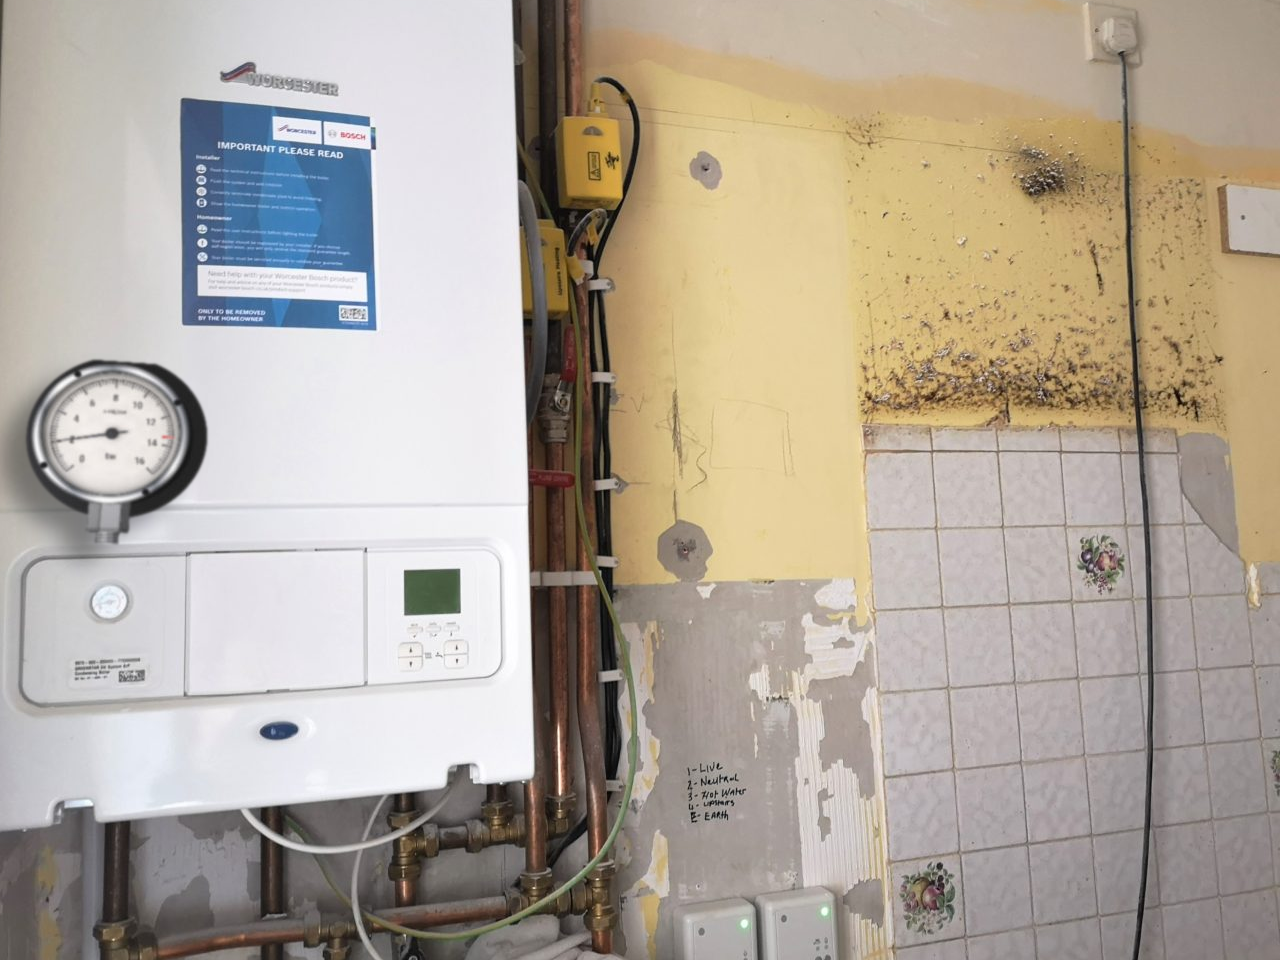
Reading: 2 bar
